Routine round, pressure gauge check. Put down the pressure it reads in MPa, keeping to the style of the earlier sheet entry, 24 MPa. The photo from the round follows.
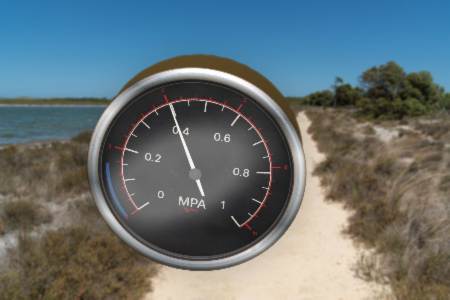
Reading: 0.4 MPa
